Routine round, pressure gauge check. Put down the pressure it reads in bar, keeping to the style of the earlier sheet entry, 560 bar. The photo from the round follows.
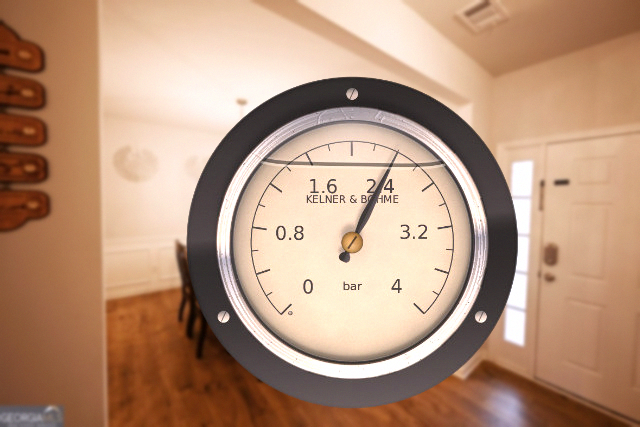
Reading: 2.4 bar
